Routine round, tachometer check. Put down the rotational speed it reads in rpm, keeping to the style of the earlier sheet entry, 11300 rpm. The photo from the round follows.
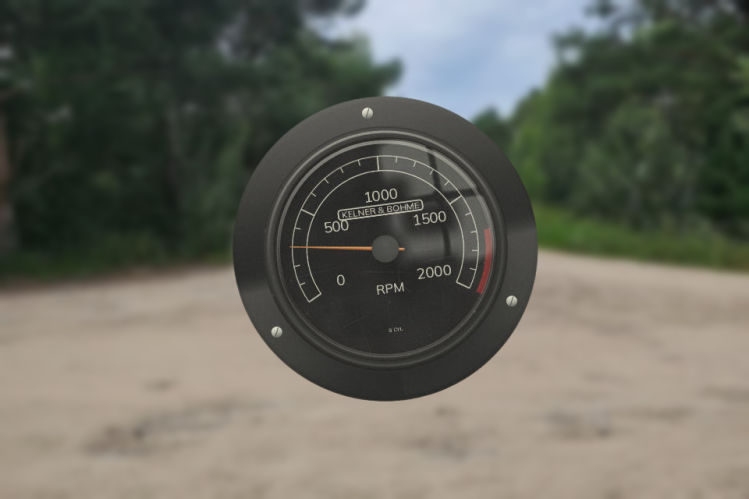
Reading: 300 rpm
